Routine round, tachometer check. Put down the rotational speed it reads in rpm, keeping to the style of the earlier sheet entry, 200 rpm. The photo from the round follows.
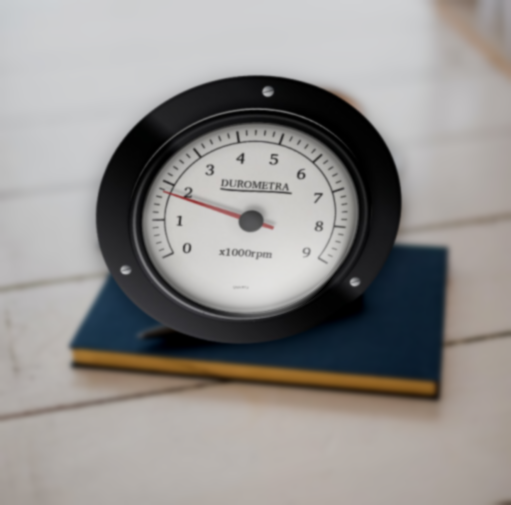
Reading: 1800 rpm
